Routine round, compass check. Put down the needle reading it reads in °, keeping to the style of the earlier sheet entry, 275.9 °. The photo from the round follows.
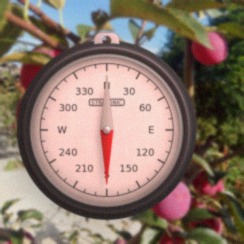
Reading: 180 °
